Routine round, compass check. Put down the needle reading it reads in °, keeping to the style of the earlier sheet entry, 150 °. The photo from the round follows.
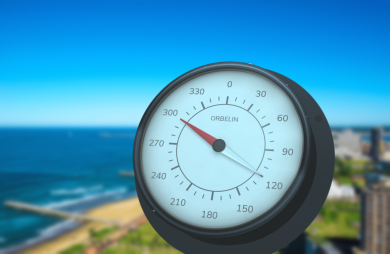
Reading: 300 °
